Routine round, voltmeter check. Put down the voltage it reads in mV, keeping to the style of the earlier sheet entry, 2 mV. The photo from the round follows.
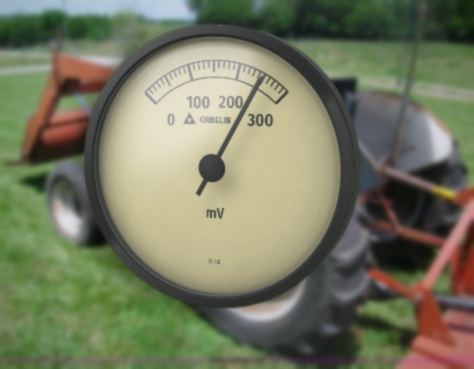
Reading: 250 mV
